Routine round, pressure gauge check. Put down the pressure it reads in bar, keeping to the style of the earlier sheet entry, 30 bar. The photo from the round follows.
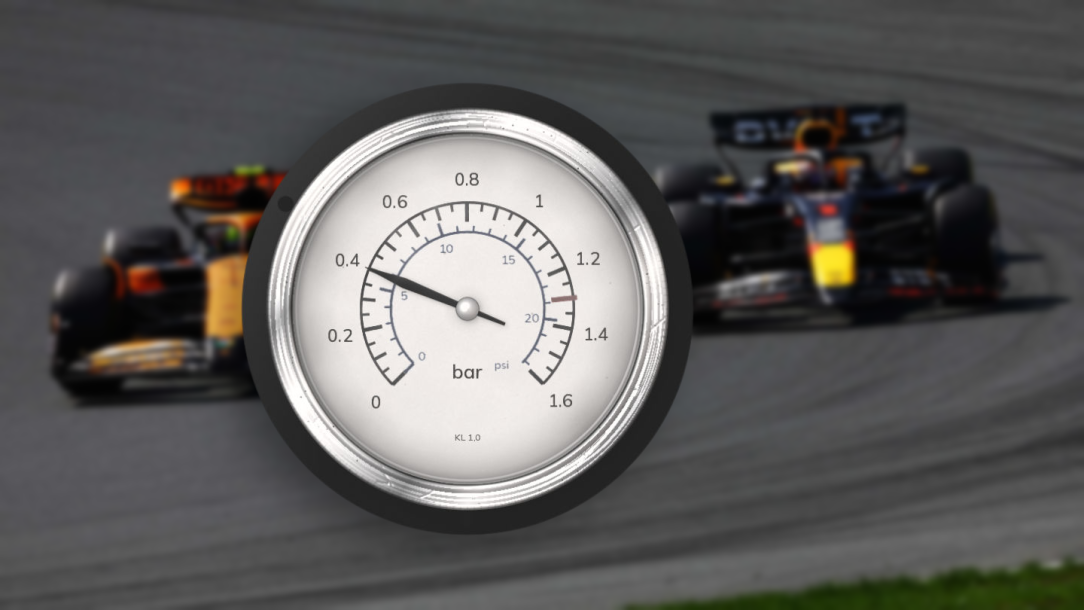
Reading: 0.4 bar
